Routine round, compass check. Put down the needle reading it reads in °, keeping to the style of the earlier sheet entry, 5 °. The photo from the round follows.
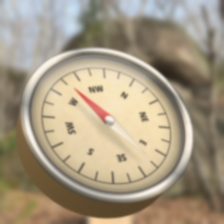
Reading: 285 °
